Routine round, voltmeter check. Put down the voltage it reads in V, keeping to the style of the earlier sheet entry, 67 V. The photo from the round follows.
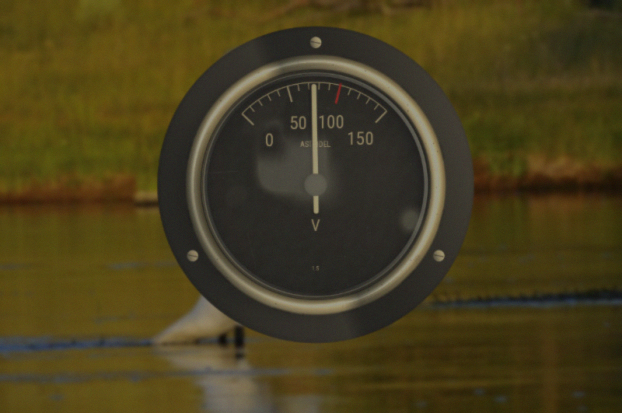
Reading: 75 V
